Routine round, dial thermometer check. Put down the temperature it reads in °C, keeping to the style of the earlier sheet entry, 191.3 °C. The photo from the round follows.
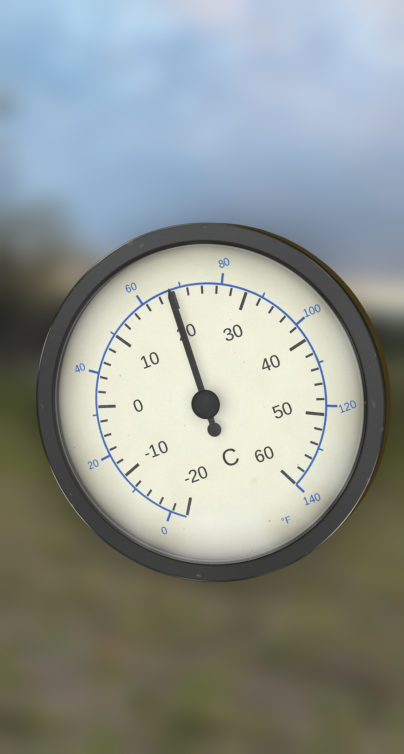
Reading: 20 °C
